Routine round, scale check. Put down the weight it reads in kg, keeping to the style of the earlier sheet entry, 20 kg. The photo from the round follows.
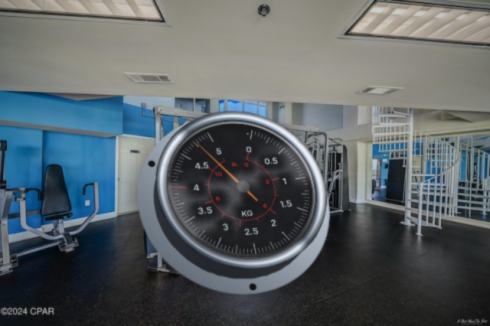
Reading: 4.75 kg
